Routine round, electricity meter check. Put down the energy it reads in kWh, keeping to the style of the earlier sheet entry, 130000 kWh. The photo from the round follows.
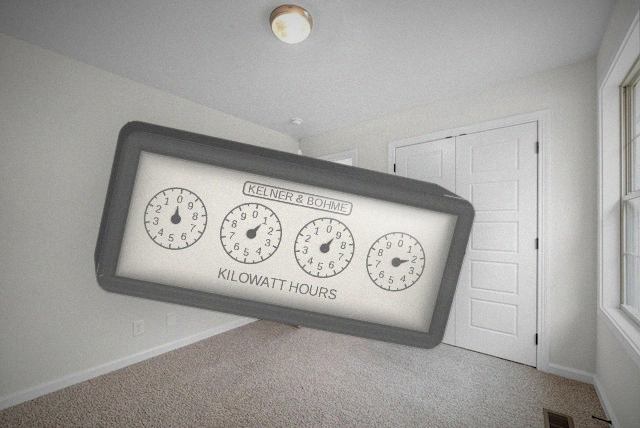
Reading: 92 kWh
